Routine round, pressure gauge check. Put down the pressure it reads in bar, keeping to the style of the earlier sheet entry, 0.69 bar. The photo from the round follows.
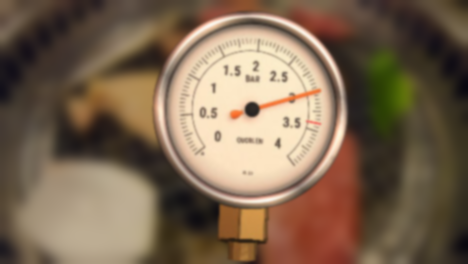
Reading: 3 bar
